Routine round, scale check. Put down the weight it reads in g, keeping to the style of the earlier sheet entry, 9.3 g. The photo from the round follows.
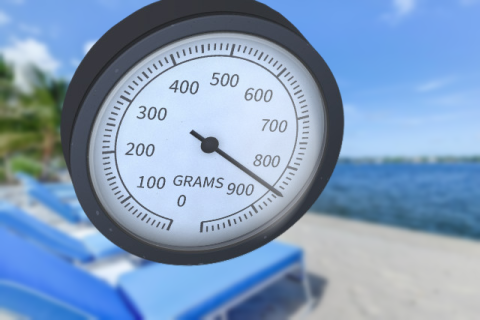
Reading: 850 g
